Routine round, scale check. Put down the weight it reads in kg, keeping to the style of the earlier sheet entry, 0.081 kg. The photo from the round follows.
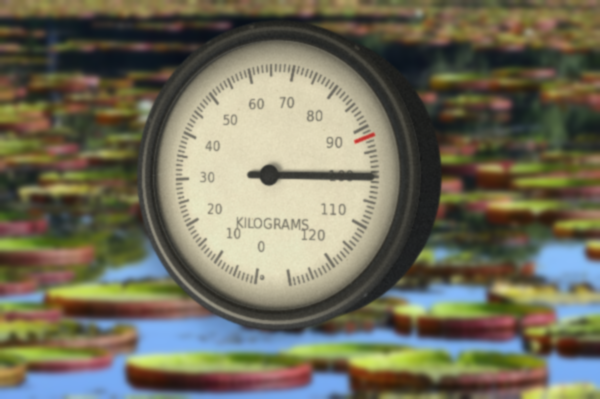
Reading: 100 kg
